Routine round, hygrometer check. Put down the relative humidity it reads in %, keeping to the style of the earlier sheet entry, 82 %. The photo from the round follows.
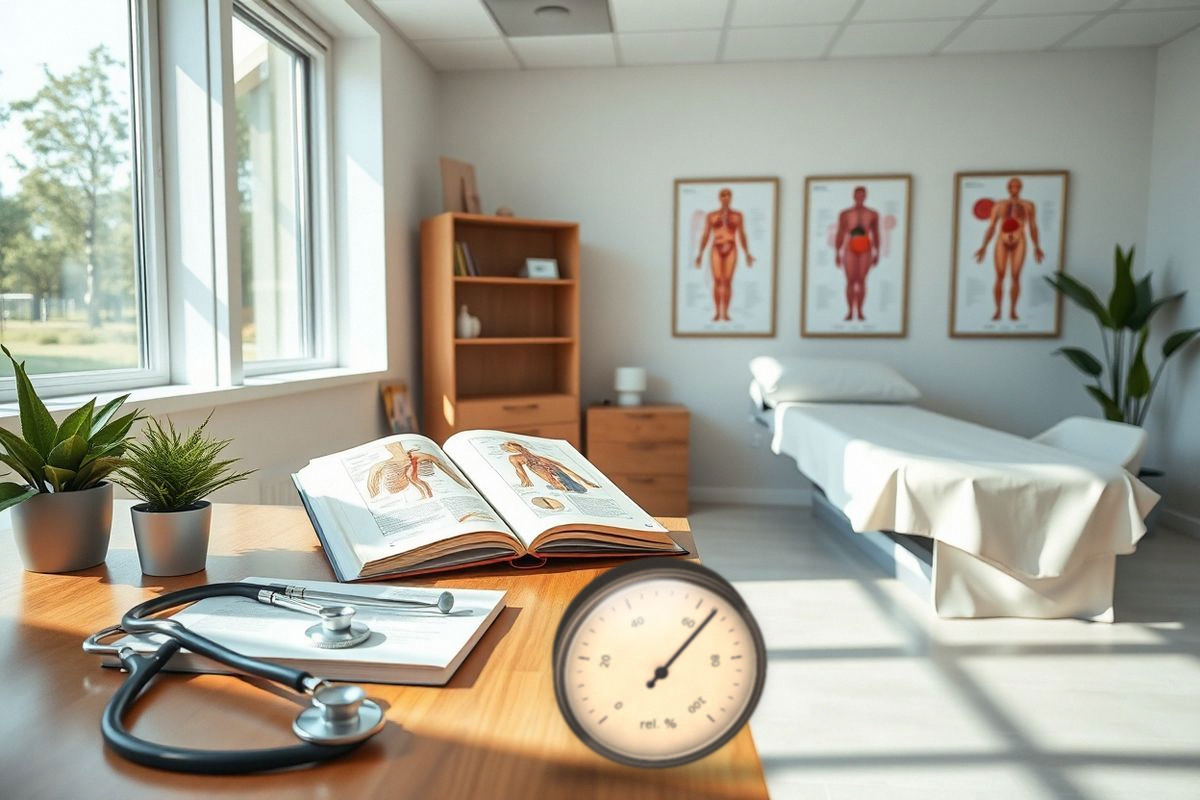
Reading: 64 %
